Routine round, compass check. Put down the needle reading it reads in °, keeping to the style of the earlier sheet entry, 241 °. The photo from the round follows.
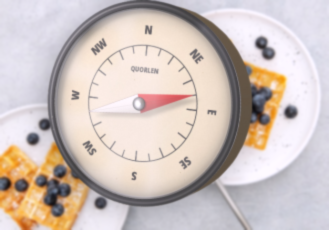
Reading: 75 °
